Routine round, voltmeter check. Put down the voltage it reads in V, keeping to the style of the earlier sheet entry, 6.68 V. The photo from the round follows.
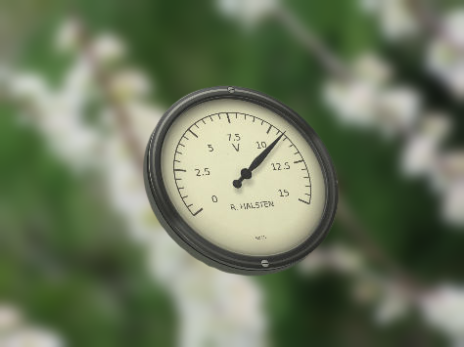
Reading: 10.75 V
